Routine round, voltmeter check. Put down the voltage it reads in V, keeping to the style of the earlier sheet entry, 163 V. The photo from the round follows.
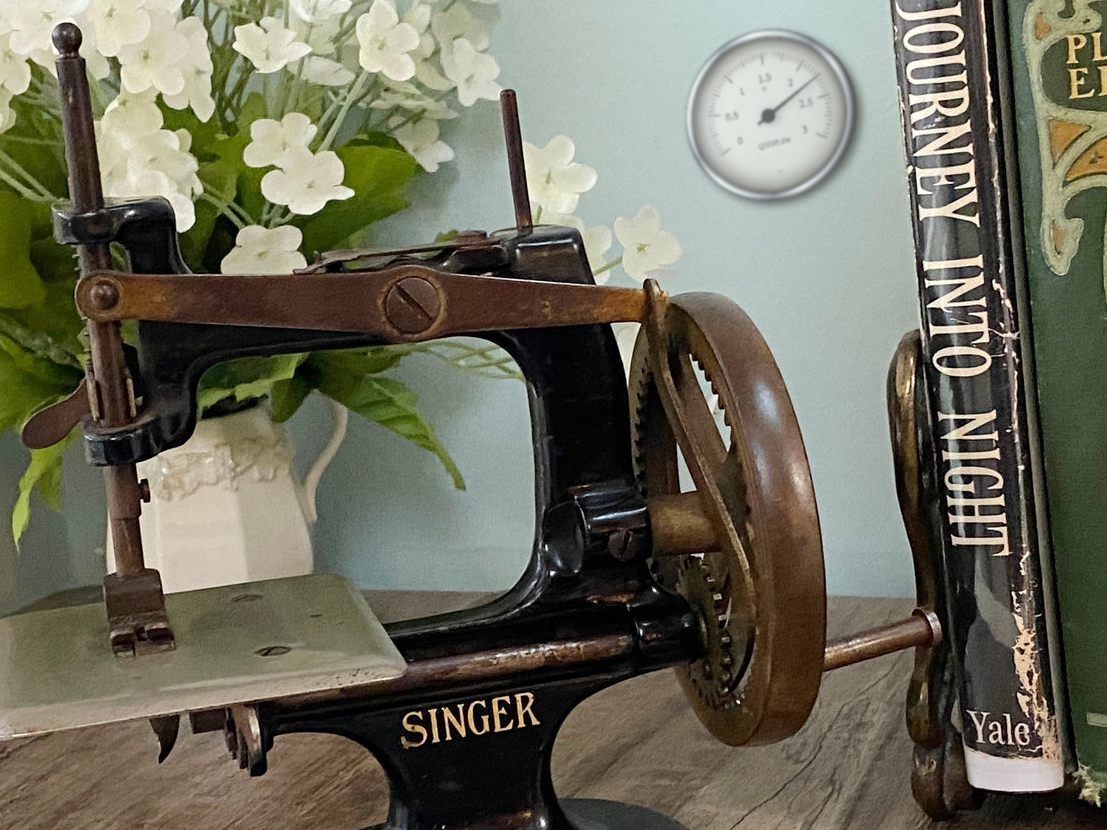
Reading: 2.25 V
